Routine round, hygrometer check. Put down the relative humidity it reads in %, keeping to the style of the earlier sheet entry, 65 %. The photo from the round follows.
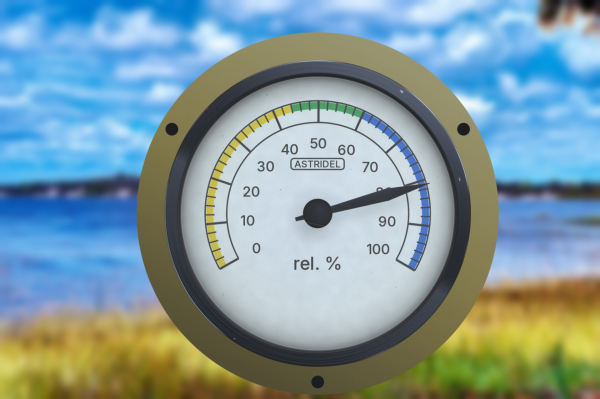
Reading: 81 %
